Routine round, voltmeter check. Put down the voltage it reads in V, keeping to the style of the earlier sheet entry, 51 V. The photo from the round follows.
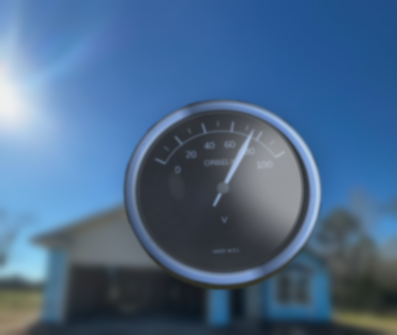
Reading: 75 V
